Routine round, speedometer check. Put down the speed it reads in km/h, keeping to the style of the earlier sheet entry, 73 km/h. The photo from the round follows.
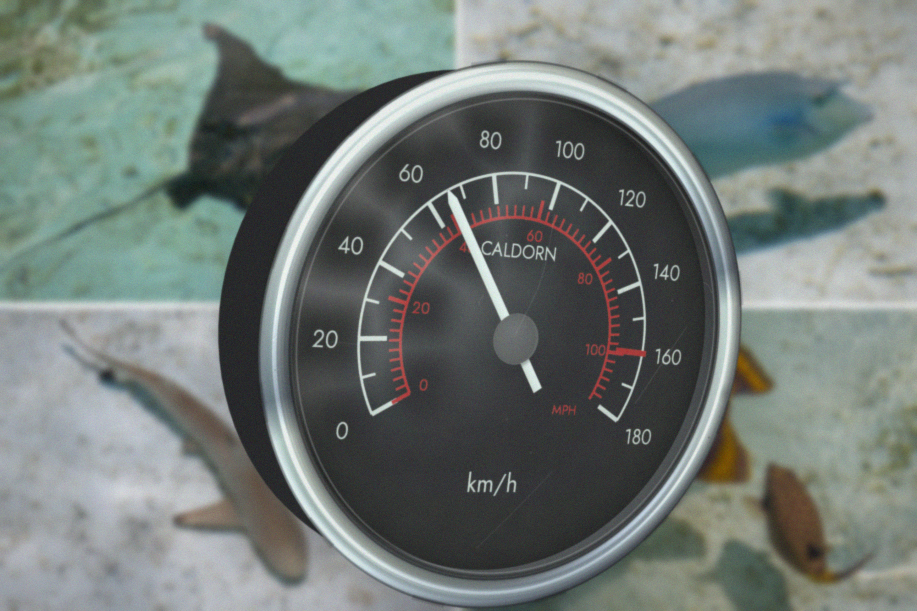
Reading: 65 km/h
